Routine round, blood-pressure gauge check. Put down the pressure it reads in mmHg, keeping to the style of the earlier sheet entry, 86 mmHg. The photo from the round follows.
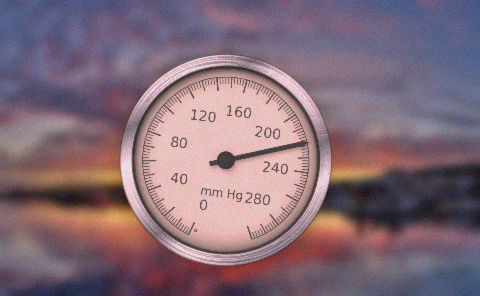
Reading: 220 mmHg
